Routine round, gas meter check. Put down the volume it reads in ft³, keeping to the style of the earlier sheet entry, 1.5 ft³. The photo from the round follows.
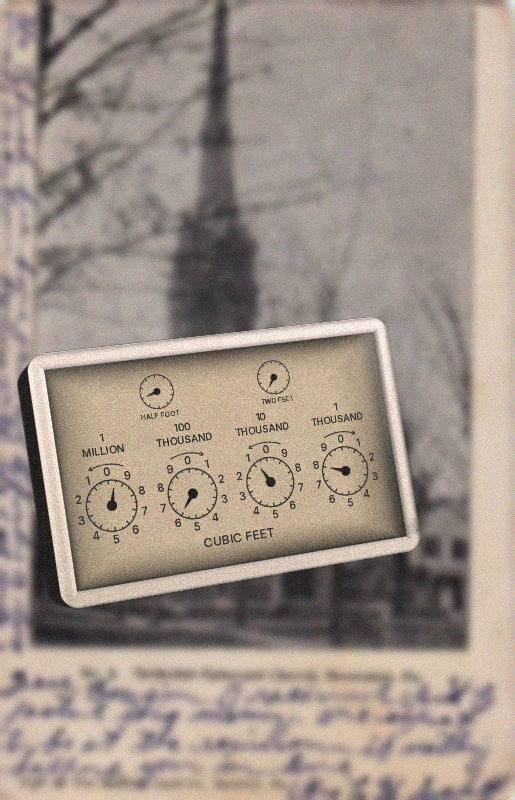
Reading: 960800 ft³
